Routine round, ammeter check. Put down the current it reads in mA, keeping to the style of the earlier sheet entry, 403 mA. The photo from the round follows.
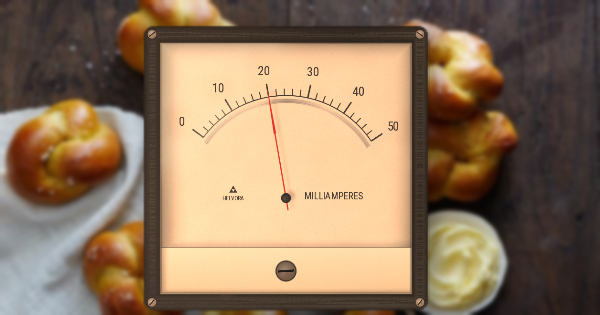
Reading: 20 mA
